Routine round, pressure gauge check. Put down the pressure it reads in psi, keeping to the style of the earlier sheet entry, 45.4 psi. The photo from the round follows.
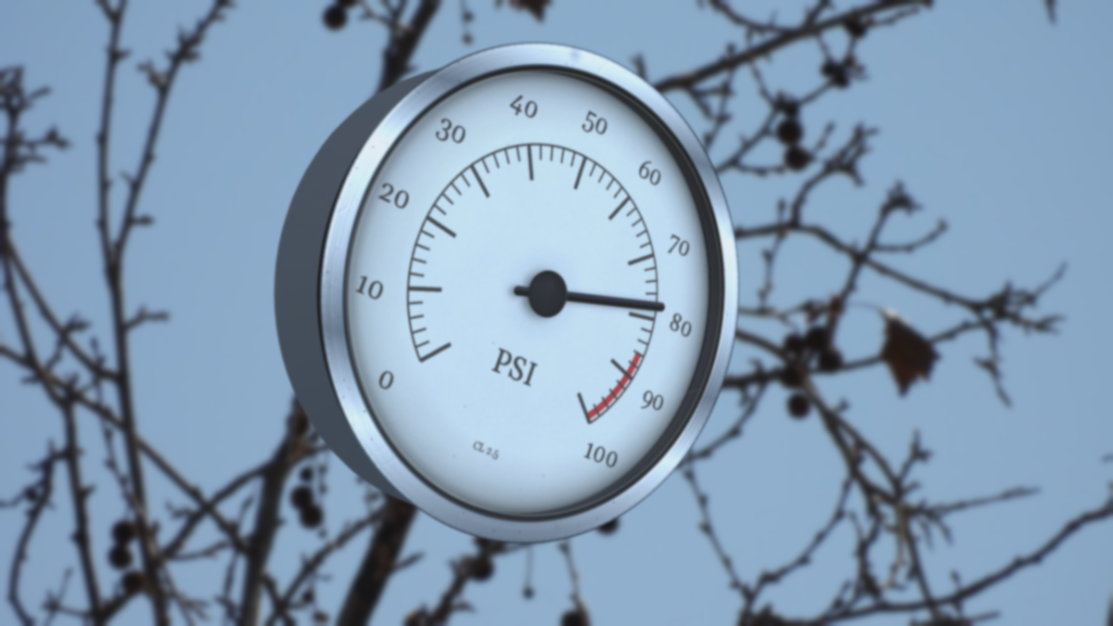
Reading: 78 psi
